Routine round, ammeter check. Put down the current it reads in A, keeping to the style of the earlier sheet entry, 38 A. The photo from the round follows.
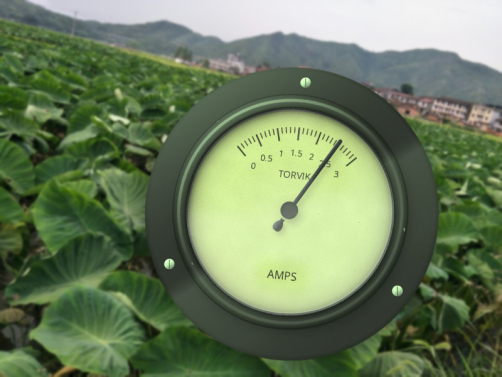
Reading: 2.5 A
